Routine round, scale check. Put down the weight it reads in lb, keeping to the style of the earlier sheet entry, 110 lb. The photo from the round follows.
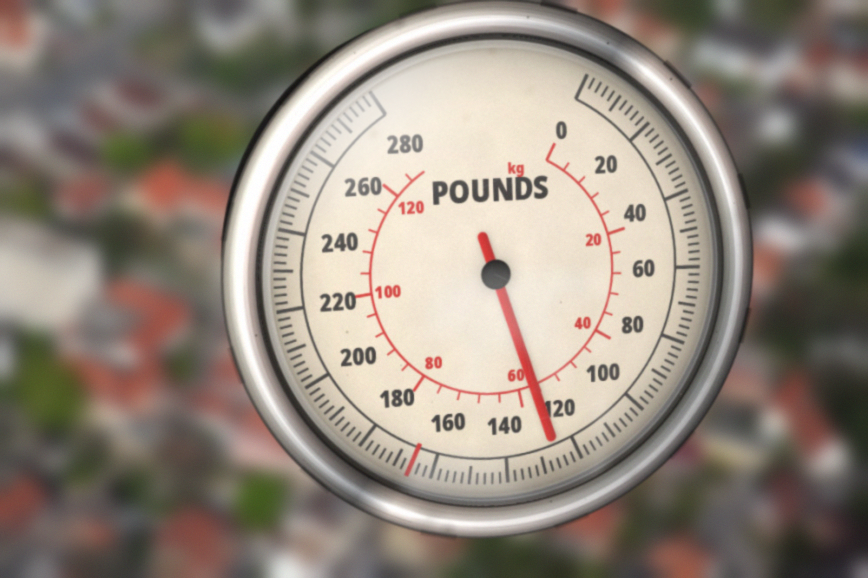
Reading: 126 lb
